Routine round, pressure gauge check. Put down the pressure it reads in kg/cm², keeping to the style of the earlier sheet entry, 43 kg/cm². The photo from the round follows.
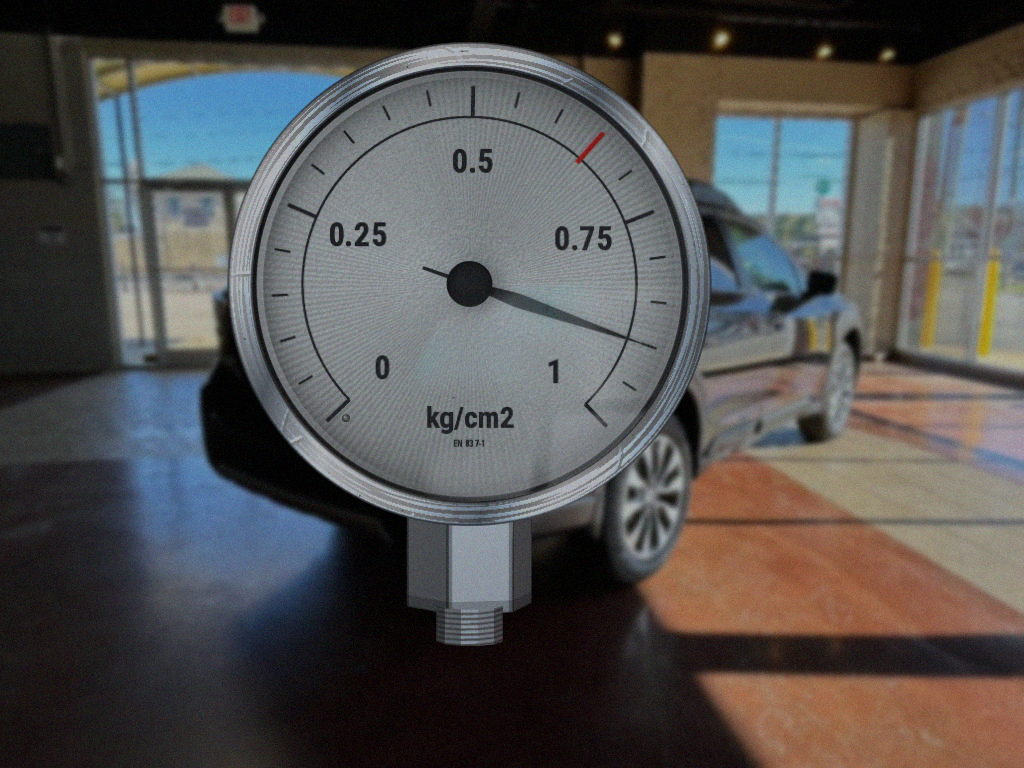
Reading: 0.9 kg/cm²
